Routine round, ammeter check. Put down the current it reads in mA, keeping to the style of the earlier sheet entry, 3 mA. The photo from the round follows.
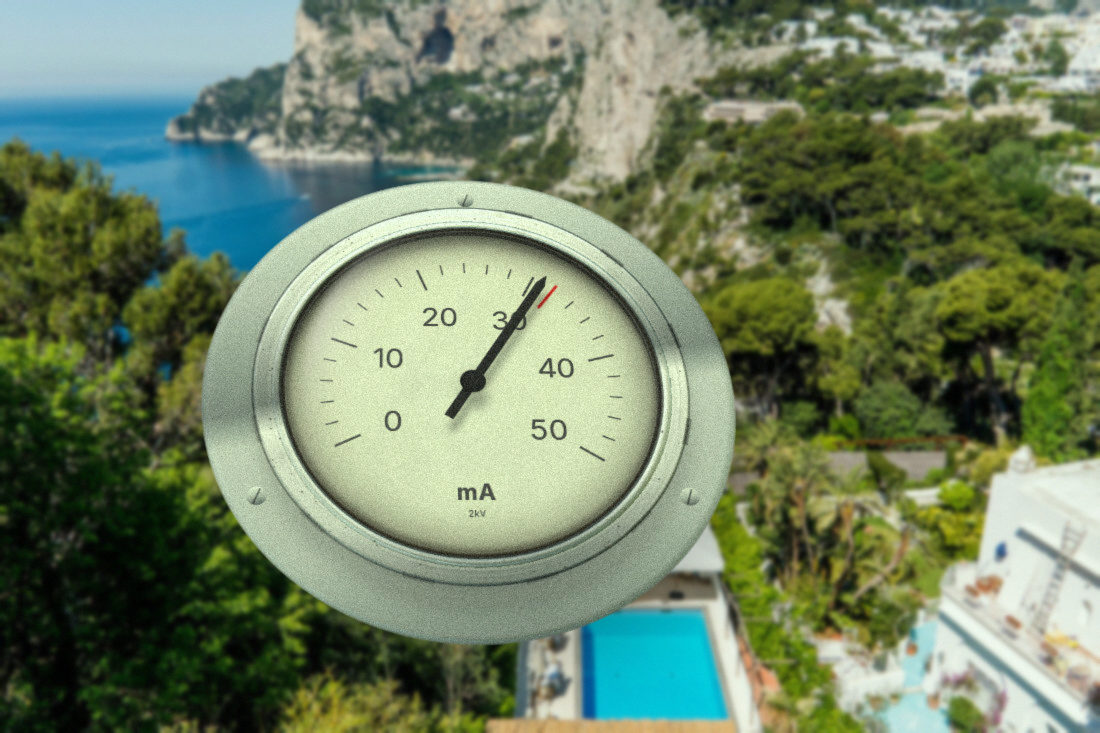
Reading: 31 mA
